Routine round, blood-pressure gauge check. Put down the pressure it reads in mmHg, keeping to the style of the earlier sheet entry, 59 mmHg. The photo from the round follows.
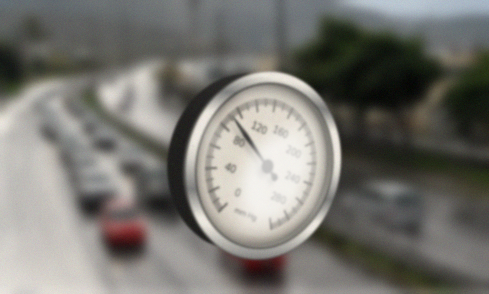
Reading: 90 mmHg
